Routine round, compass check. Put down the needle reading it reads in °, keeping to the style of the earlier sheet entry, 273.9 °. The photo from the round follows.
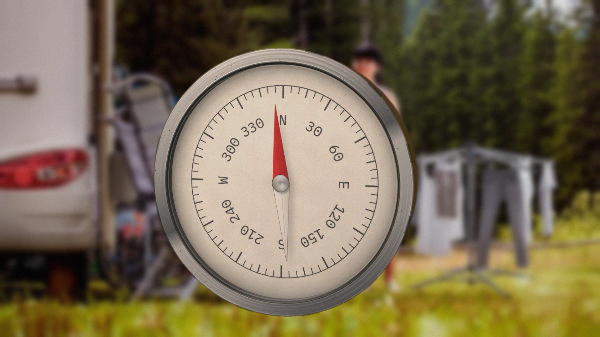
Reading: 355 °
